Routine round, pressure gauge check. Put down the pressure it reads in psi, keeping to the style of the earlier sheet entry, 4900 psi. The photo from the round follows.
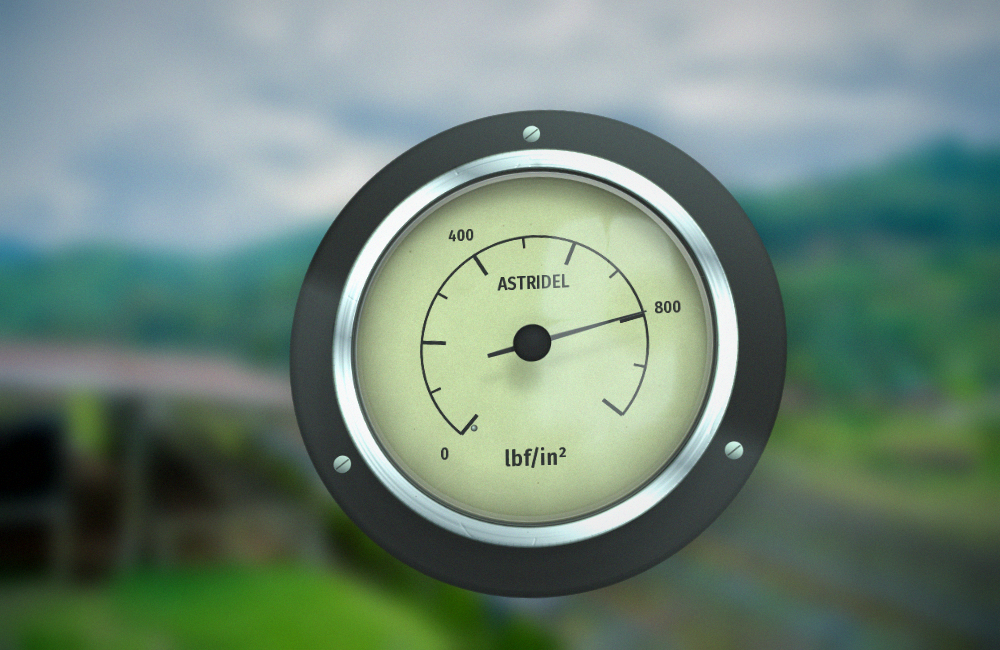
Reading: 800 psi
